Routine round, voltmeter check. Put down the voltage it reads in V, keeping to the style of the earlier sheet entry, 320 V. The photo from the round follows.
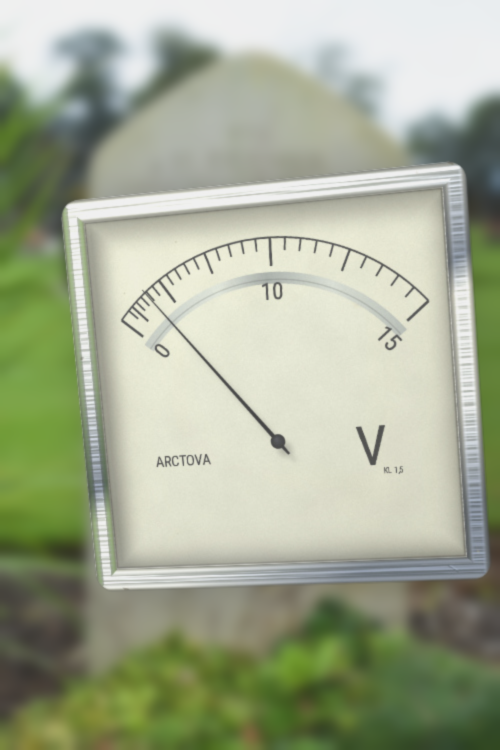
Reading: 4 V
